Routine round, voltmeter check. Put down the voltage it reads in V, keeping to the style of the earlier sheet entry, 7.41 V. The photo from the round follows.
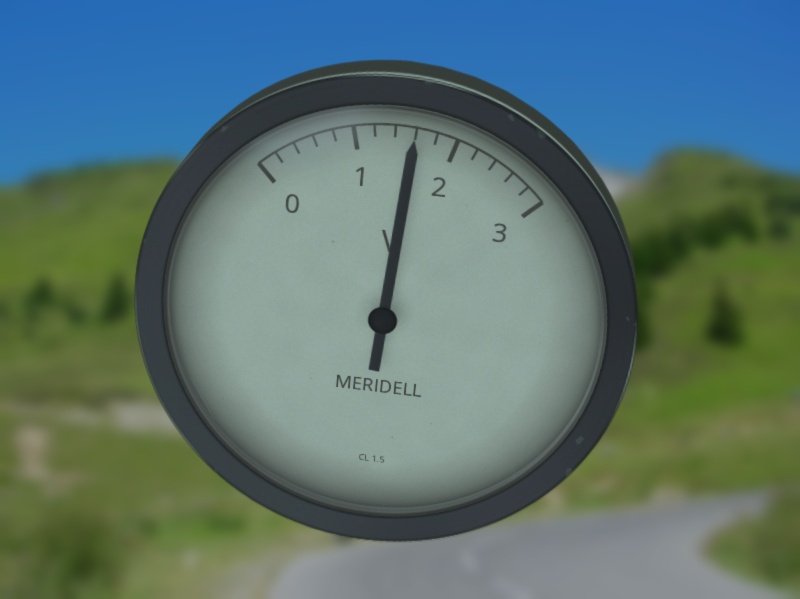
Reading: 1.6 V
